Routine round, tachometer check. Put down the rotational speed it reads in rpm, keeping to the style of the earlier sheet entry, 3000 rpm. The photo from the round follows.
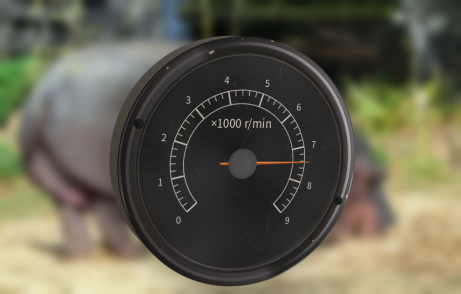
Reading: 7400 rpm
